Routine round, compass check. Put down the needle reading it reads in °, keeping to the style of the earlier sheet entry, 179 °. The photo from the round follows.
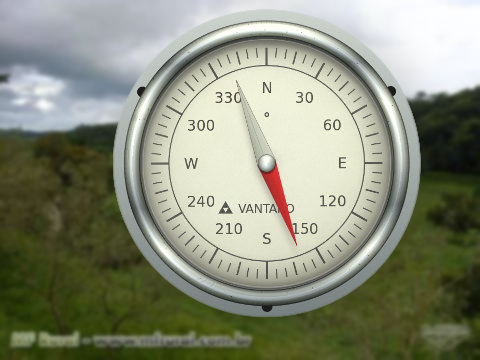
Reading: 160 °
